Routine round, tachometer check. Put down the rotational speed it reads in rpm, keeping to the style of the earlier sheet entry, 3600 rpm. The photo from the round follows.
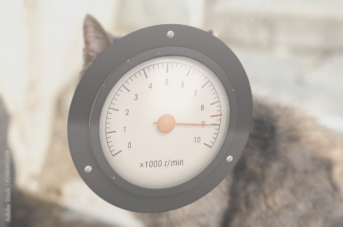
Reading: 9000 rpm
